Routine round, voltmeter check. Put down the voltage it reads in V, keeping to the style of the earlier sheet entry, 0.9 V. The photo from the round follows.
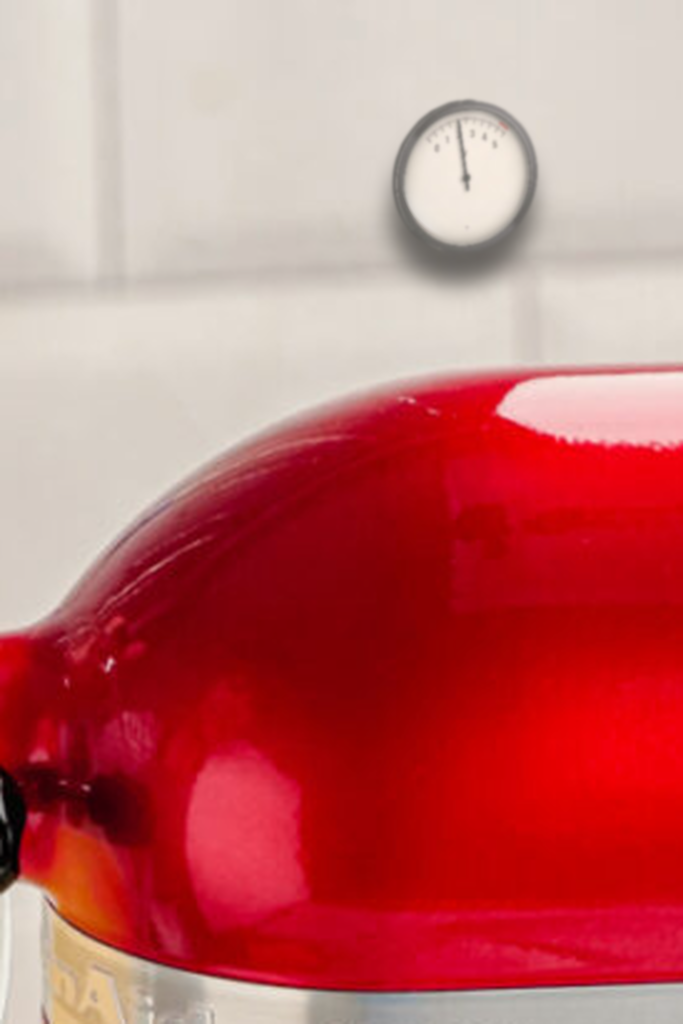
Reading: 2 V
